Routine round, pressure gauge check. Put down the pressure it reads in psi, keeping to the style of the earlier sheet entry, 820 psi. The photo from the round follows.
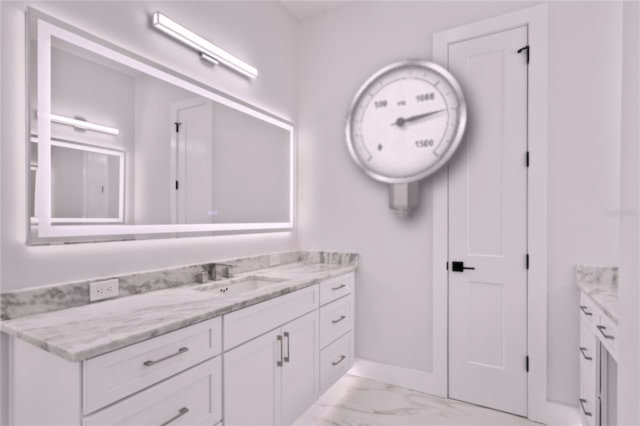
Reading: 1200 psi
